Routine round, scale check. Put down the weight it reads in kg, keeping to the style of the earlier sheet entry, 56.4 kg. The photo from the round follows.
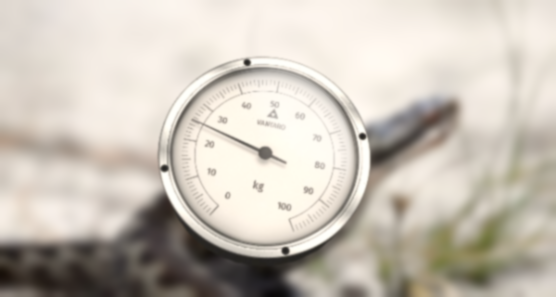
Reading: 25 kg
